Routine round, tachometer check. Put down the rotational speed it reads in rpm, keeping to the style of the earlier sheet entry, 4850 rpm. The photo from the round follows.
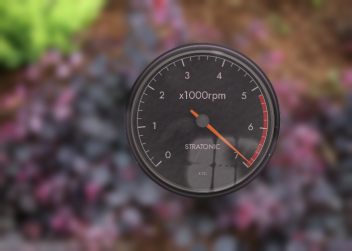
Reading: 6900 rpm
